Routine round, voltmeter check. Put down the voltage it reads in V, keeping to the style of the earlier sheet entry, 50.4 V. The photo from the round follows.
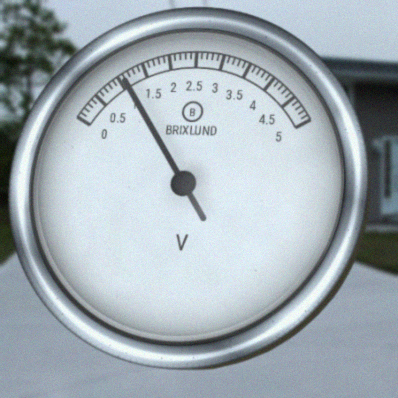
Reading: 1.1 V
